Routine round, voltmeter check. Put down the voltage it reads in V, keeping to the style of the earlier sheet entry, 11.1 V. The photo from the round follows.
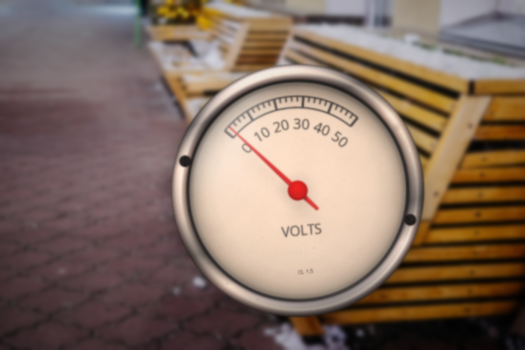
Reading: 2 V
